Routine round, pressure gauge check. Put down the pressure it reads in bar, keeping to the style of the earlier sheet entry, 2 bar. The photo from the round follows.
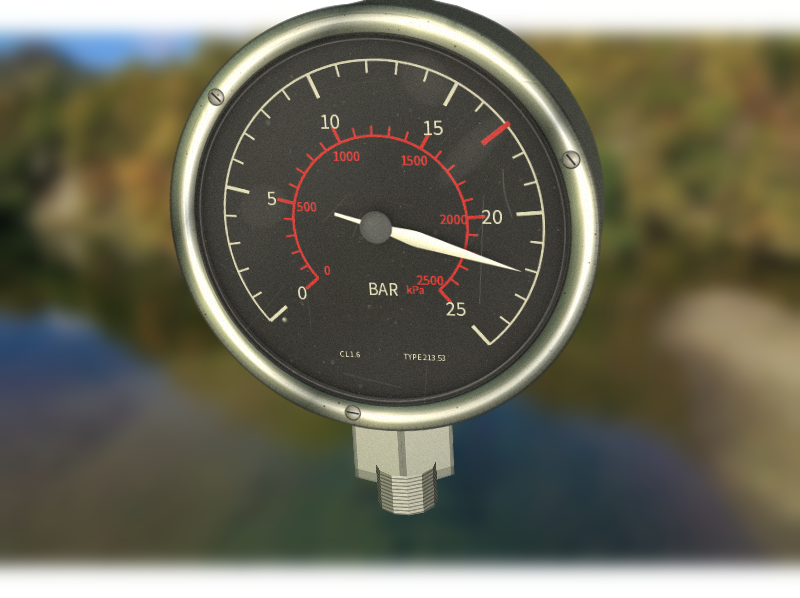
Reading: 22 bar
